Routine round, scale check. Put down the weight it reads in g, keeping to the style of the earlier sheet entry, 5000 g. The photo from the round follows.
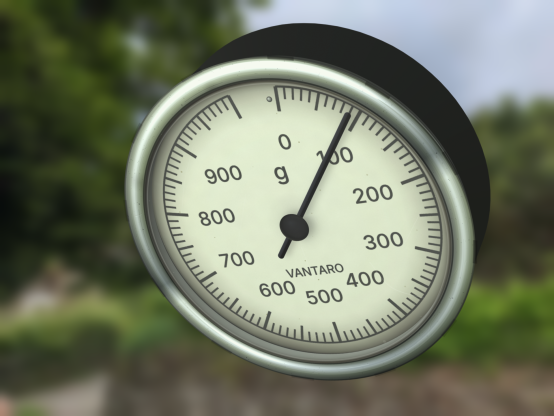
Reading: 90 g
